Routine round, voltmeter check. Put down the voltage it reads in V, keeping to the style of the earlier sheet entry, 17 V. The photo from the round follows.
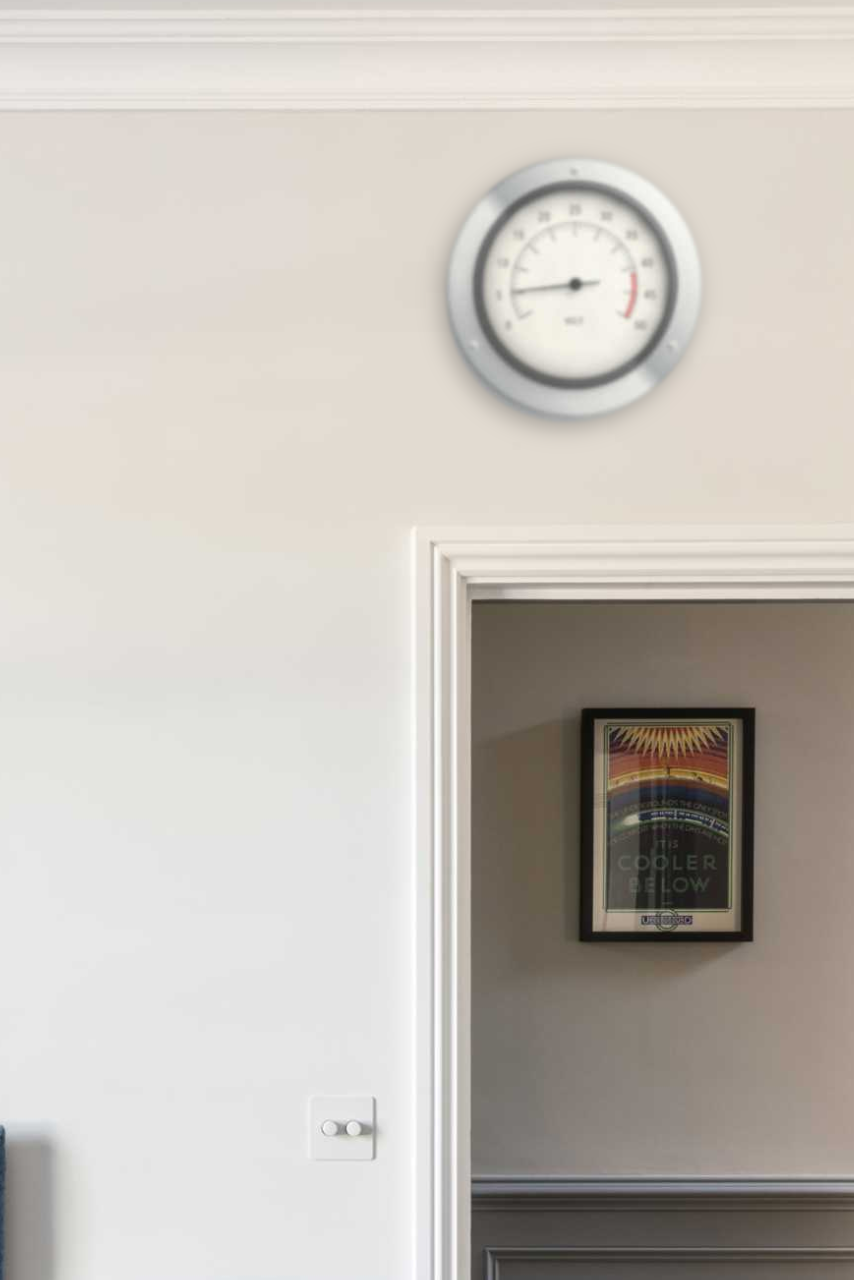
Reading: 5 V
